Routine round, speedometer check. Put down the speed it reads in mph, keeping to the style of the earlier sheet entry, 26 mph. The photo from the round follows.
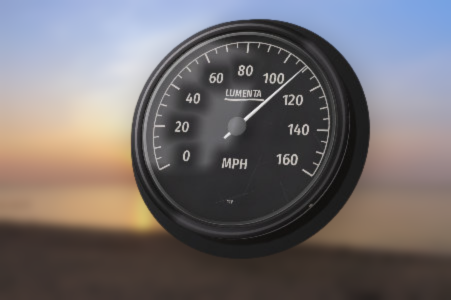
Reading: 110 mph
